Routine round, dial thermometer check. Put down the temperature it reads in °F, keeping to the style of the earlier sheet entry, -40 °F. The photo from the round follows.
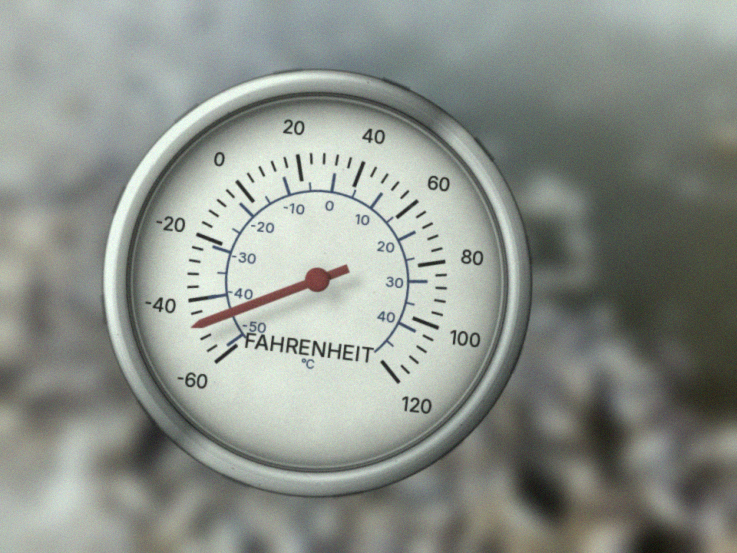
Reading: -48 °F
